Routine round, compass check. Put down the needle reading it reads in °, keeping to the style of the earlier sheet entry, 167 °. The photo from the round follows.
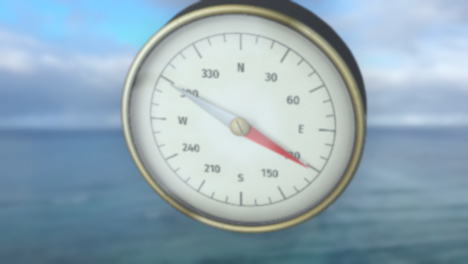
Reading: 120 °
